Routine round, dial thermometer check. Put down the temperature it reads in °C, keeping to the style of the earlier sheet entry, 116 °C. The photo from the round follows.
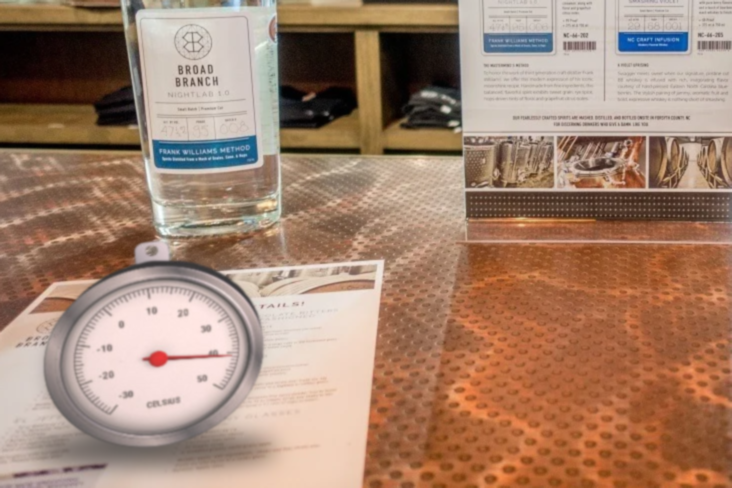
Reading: 40 °C
